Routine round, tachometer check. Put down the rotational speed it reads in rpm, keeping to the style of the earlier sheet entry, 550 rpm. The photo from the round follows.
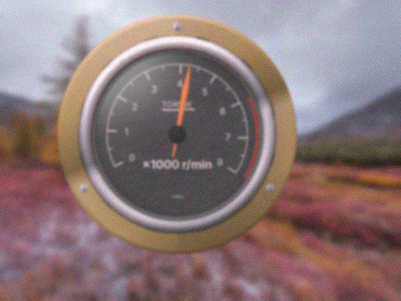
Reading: 4250 rpm
